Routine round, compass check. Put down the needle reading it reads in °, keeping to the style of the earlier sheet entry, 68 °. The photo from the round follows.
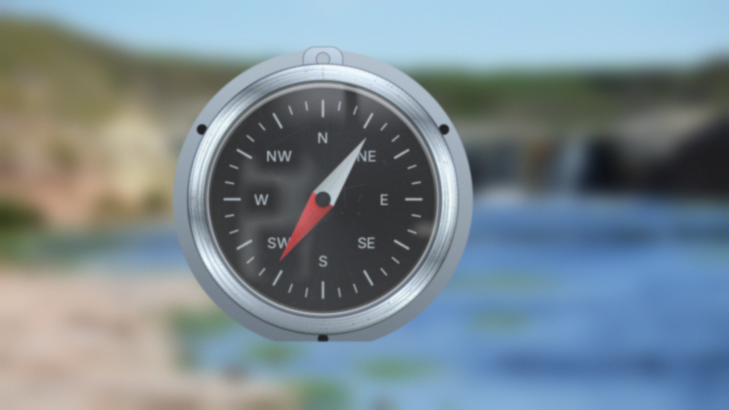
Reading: 215 °
